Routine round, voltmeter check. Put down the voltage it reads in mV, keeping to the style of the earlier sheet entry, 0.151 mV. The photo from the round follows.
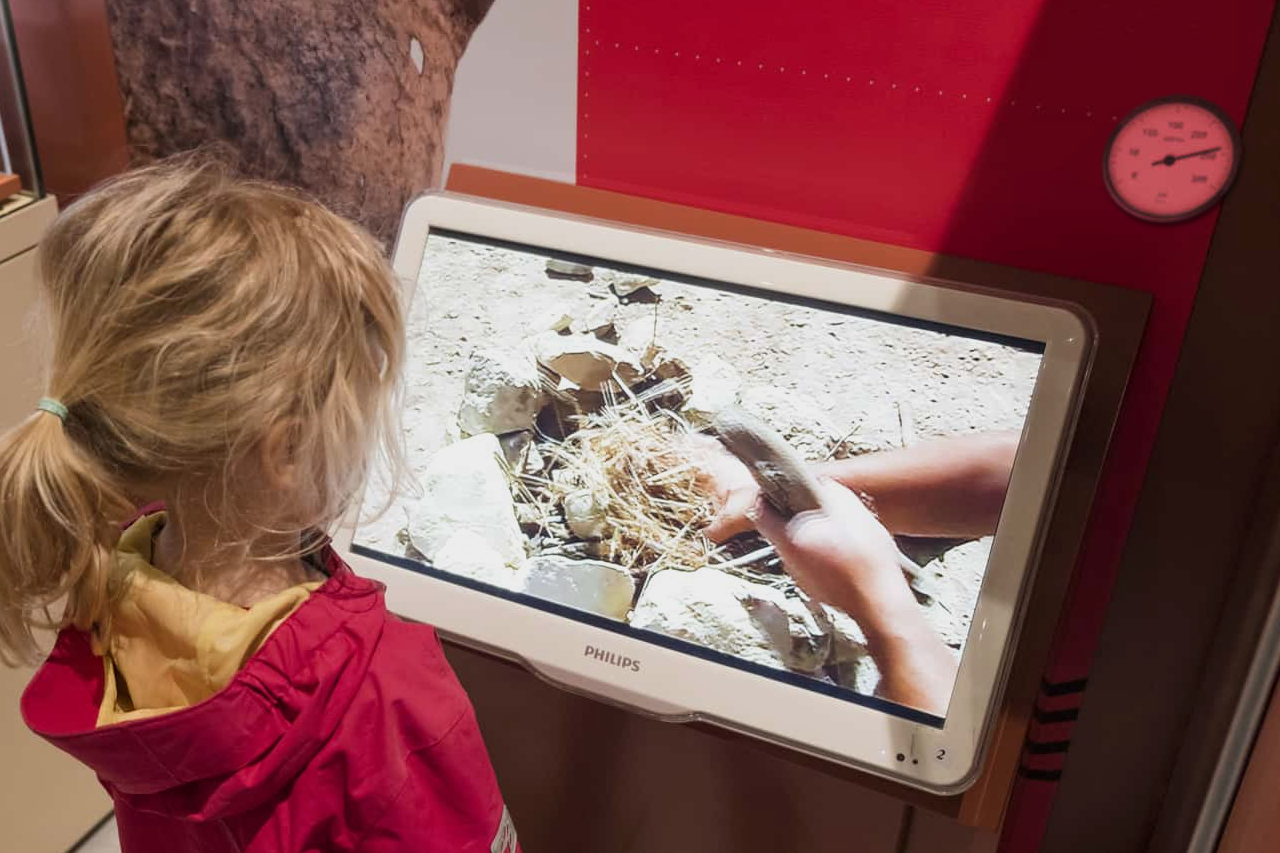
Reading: 240 mV
